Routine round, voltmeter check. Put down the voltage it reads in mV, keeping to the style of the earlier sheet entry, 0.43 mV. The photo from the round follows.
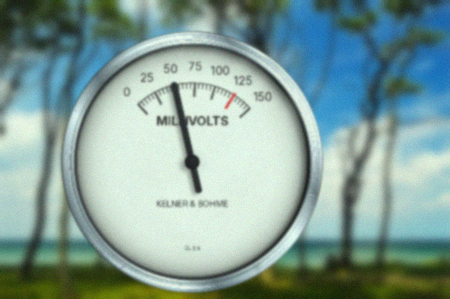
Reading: 50 mV
